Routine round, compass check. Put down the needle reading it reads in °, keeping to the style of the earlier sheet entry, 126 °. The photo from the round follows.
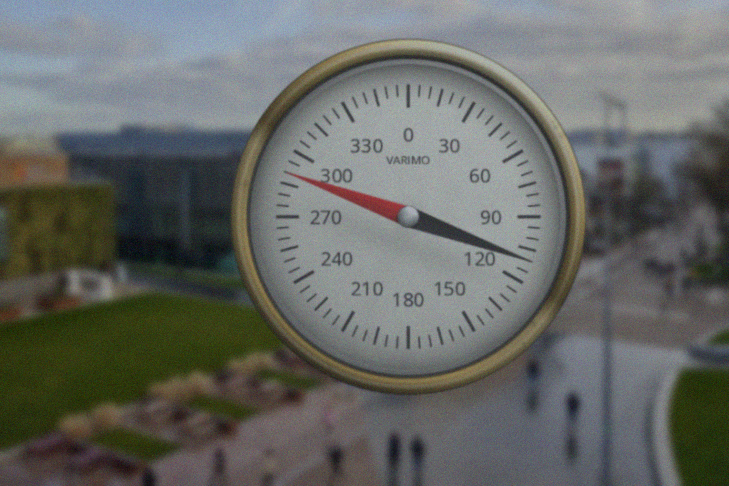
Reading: 290 °
